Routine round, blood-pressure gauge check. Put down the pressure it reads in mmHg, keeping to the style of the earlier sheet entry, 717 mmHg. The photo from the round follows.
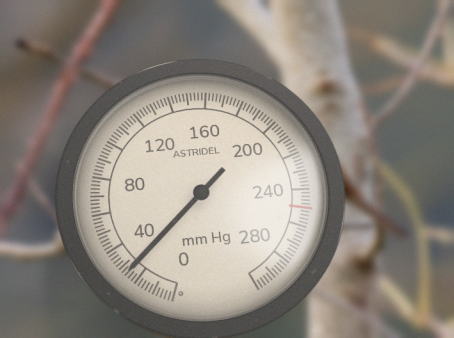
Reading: 26 mmHg
